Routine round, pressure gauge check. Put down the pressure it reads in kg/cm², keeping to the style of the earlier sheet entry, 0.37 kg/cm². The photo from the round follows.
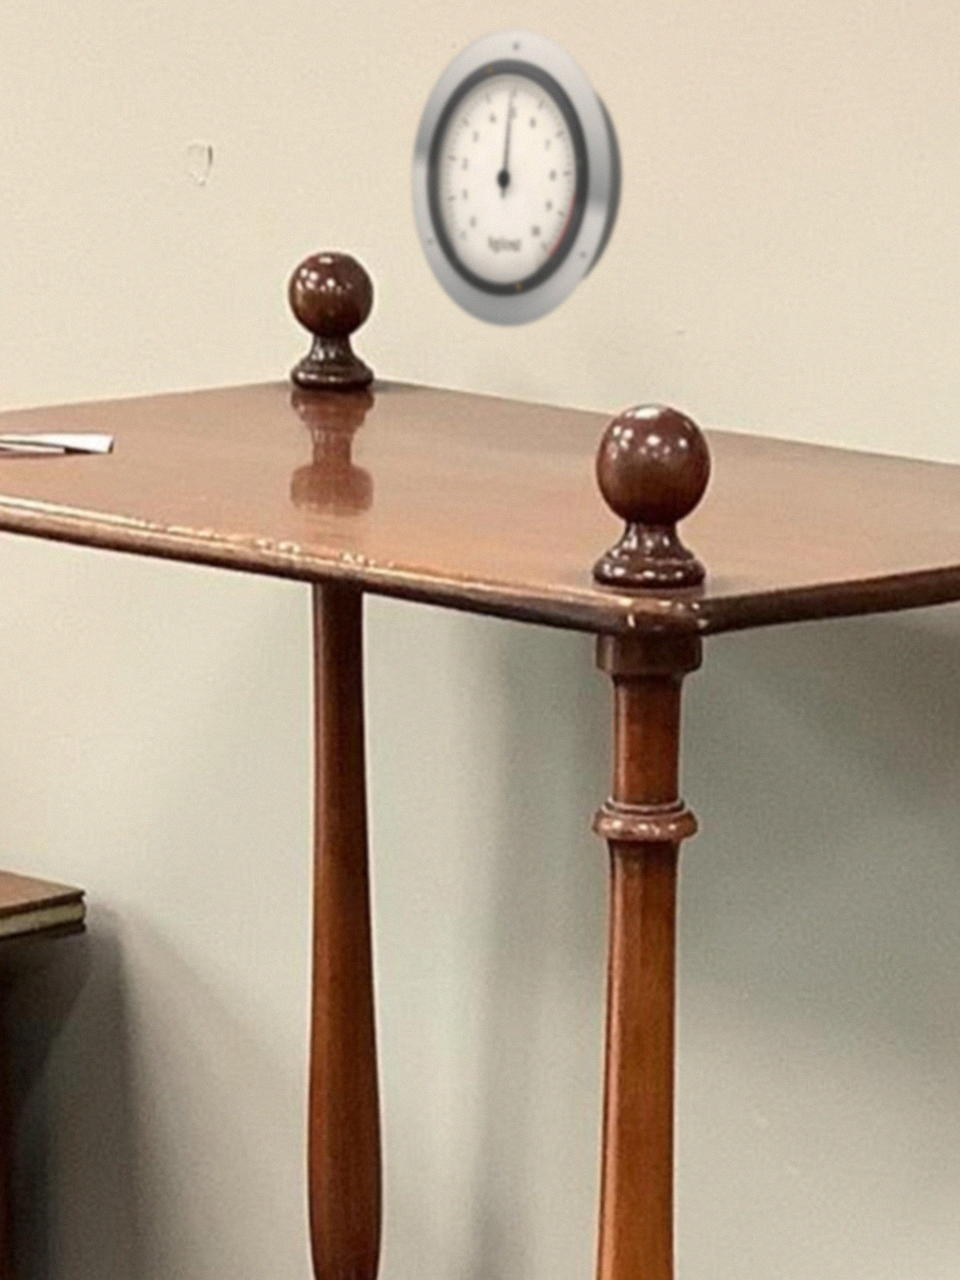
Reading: 5 kg/cm²
